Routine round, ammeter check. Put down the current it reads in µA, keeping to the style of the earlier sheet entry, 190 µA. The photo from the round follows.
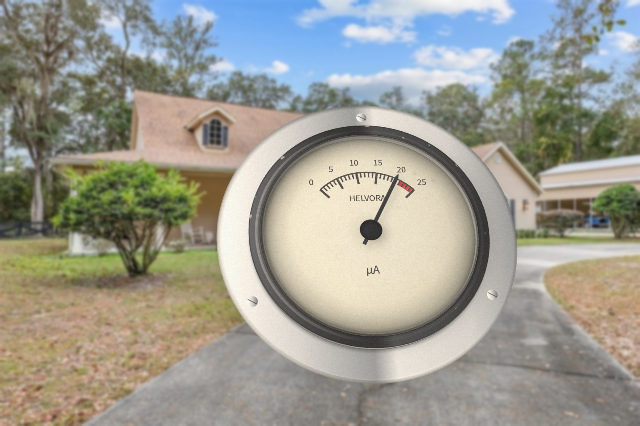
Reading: 20 µA
